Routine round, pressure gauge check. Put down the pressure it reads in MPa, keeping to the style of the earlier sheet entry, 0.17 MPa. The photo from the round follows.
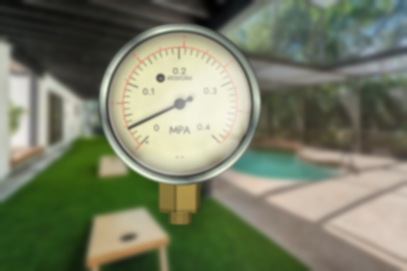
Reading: 0.03 MPa
